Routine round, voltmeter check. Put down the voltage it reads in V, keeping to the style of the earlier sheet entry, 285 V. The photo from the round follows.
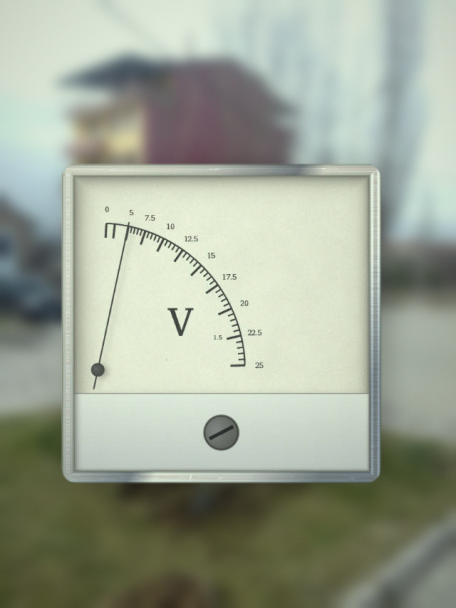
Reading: 5 V
